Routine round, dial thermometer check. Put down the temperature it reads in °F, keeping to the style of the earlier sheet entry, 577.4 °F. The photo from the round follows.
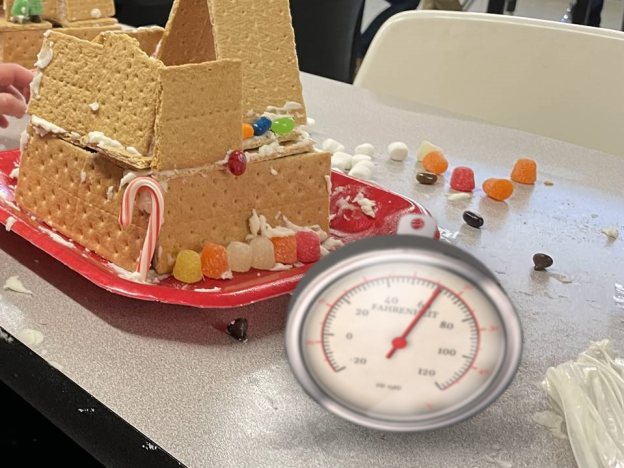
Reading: 60 °F
